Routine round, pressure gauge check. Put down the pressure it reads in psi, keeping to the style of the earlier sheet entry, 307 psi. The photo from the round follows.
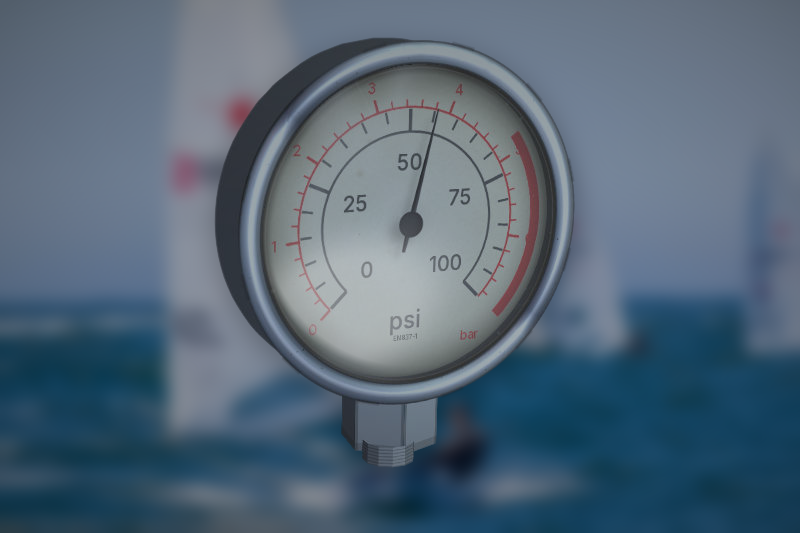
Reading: 55 psi
